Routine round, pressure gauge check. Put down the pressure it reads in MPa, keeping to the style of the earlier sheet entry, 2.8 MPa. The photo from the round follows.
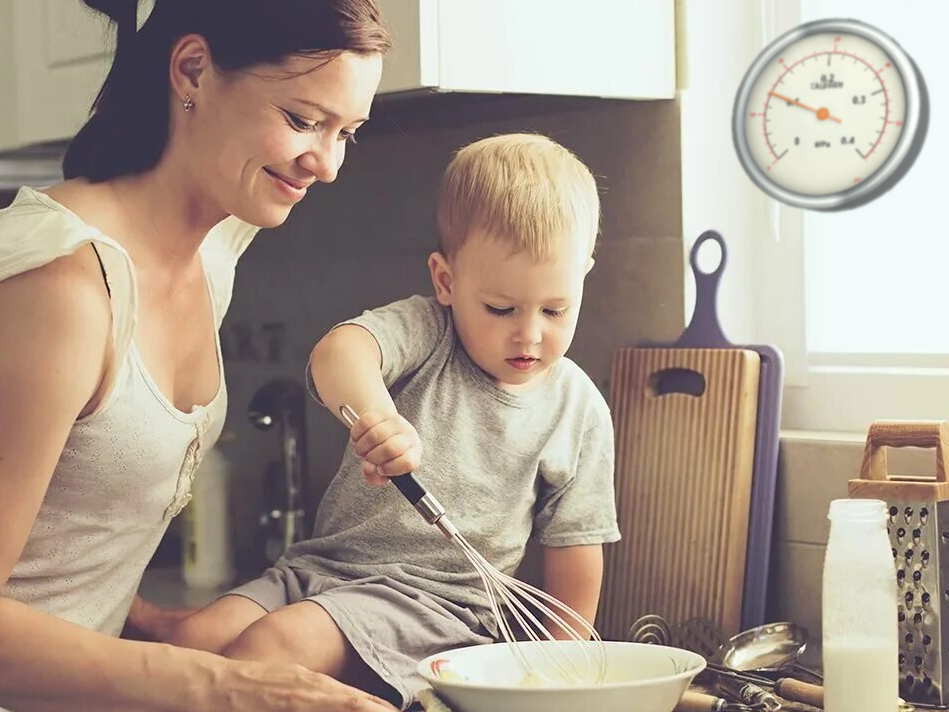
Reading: 0.1 MPa
